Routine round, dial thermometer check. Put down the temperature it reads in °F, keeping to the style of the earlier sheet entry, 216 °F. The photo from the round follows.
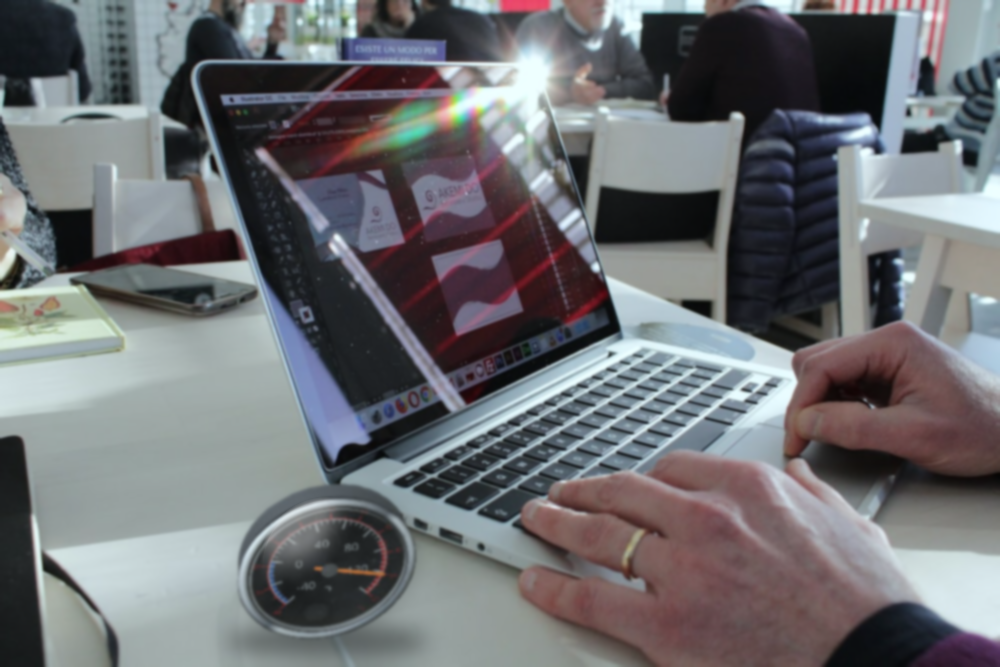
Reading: 120 °F
